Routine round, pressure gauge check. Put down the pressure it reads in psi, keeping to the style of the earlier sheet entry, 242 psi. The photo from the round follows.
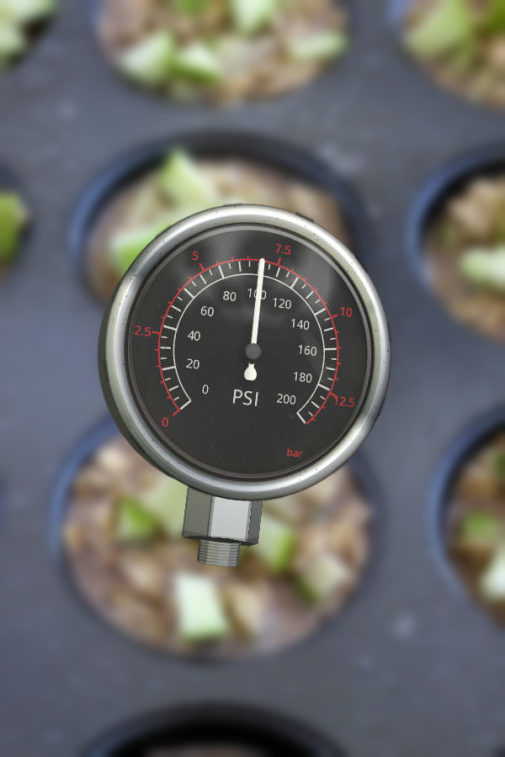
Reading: 100 psi
